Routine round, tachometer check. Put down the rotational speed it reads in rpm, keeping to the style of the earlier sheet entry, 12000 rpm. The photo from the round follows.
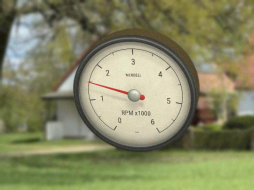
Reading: 1500 rpm
